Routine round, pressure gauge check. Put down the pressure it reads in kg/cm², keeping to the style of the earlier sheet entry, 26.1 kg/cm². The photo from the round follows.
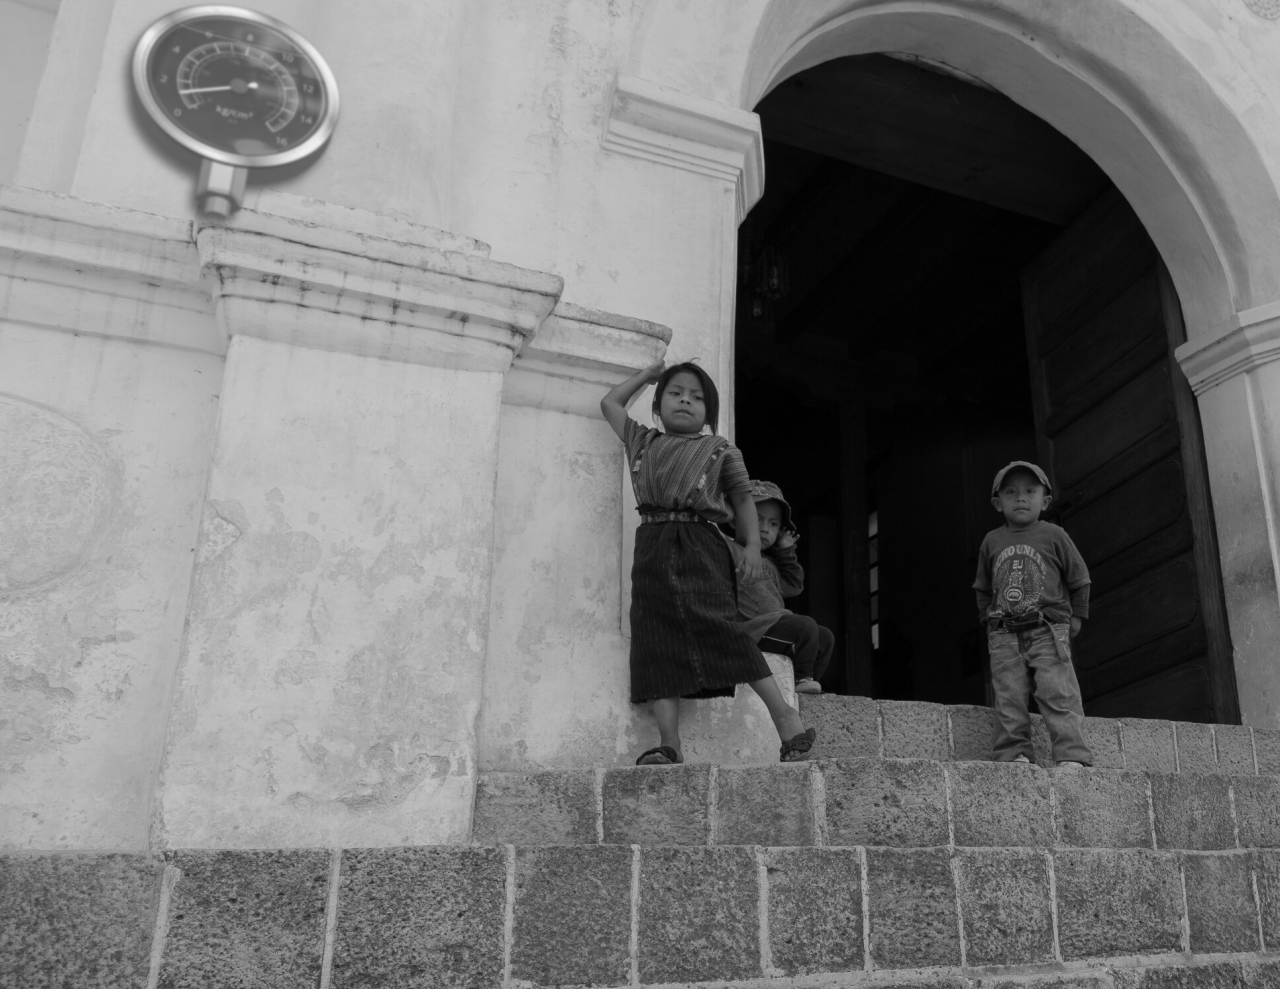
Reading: 1 kg/cm²
